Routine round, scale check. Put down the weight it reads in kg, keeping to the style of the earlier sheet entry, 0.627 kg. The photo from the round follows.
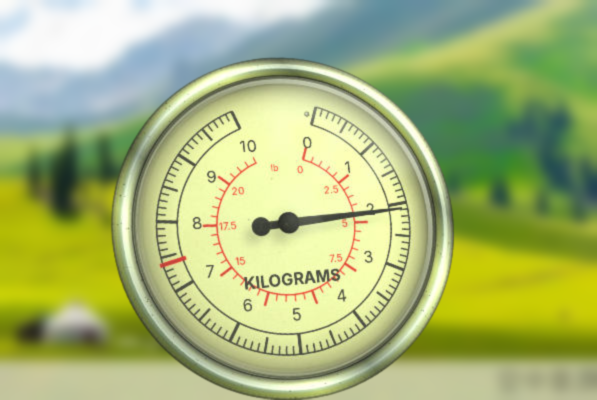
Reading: 2.1 kg
